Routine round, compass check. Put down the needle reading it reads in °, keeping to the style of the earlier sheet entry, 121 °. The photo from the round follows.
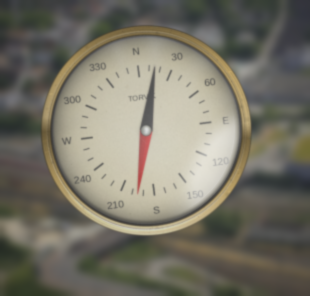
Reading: 195 °
